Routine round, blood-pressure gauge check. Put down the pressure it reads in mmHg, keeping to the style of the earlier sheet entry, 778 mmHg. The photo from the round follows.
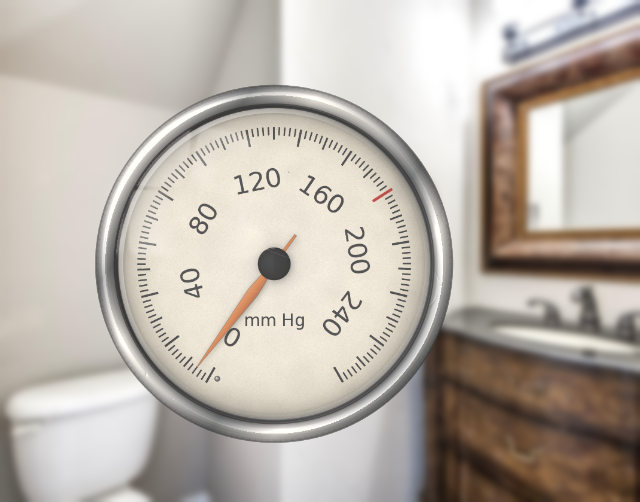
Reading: 6 mmHg
